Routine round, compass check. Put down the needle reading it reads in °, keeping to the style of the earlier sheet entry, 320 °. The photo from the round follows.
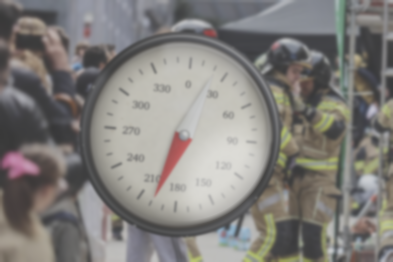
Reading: 200 °
